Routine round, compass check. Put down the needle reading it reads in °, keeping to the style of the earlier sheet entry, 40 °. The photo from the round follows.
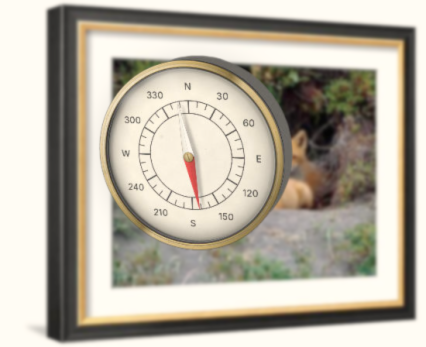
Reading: 170 °
